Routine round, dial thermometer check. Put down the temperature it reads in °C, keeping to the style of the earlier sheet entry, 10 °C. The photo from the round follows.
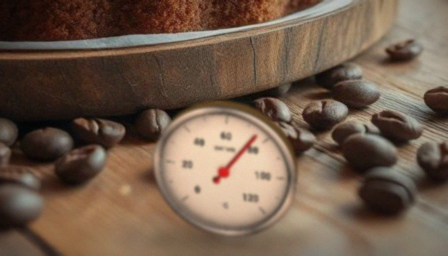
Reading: 75 °C
